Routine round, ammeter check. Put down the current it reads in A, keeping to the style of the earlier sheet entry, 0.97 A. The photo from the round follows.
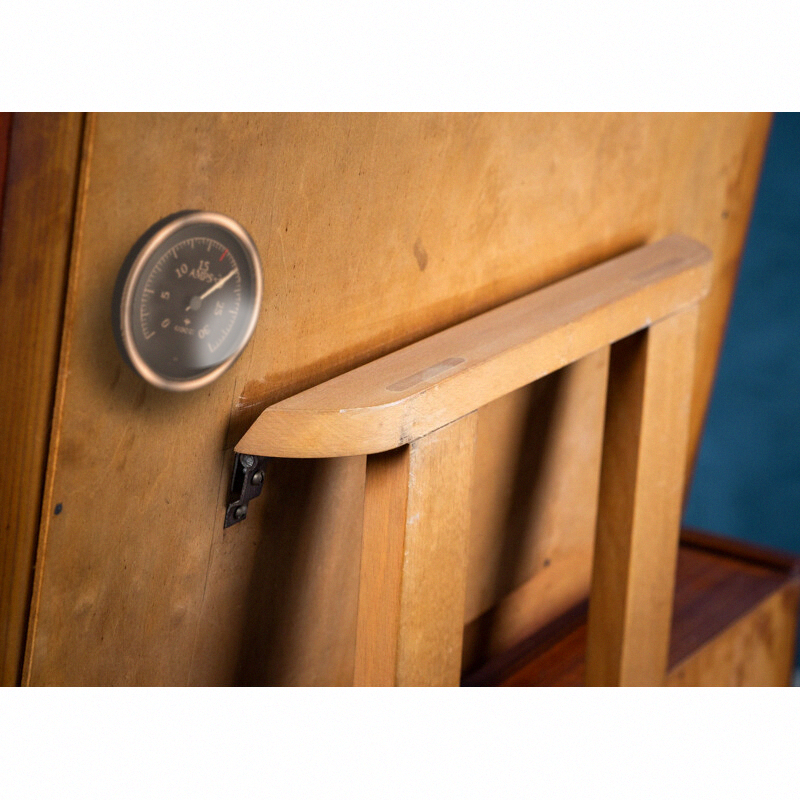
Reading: 20 A
